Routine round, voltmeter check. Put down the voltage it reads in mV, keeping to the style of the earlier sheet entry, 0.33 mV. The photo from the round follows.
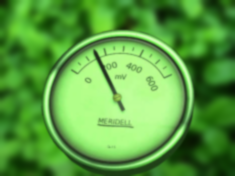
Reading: 150 mV
